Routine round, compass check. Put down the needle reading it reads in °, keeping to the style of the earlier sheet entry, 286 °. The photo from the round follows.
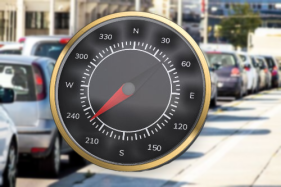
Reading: 225 °
